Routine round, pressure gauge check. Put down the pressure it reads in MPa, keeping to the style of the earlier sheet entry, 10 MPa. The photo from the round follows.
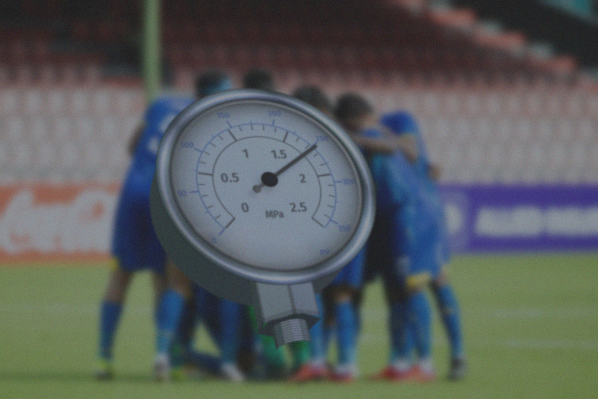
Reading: 1.75 MPa
